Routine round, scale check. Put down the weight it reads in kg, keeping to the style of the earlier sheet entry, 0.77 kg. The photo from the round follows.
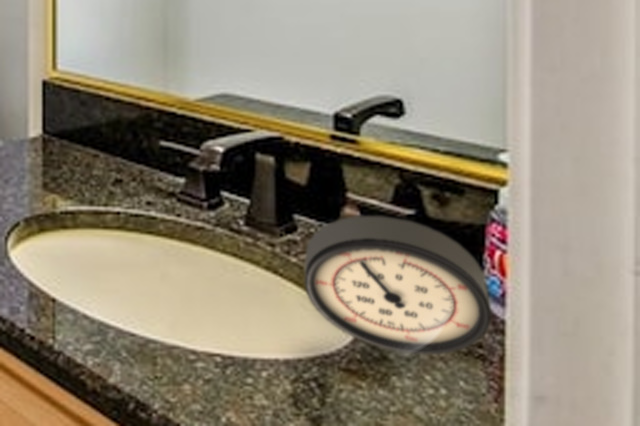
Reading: 140 kg
